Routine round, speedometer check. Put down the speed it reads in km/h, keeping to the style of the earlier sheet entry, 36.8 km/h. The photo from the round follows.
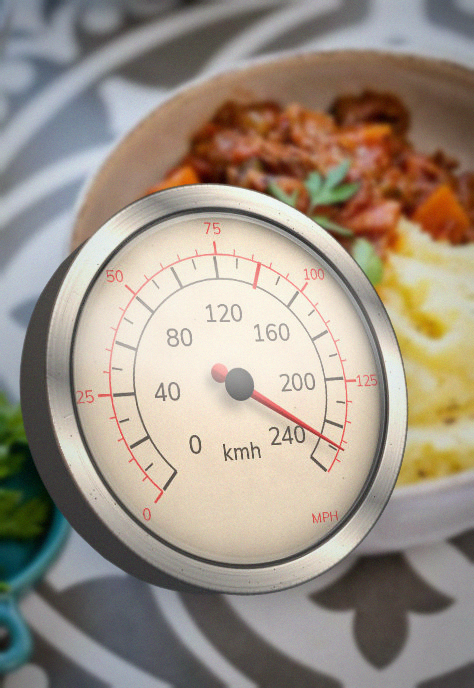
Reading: 230 km/h
